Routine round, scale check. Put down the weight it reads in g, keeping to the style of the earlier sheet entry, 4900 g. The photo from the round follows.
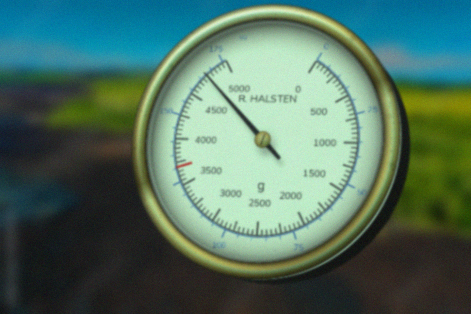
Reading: 4750 g
